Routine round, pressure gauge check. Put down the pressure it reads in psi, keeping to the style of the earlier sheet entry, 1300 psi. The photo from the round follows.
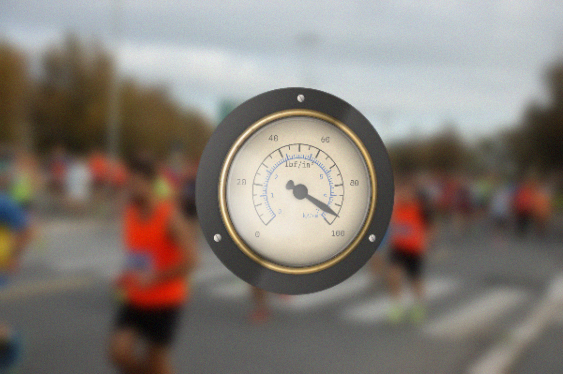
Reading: 95 psi
